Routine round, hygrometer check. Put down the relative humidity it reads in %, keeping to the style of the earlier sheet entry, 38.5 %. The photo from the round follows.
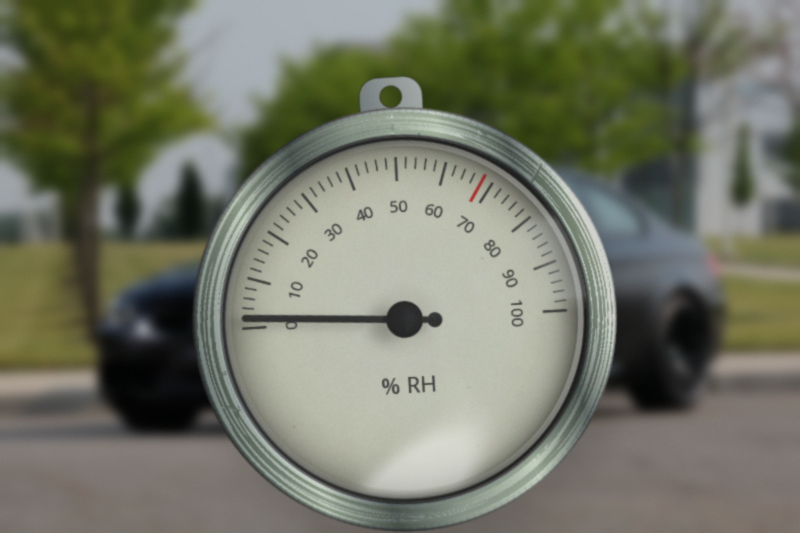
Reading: 2 %
